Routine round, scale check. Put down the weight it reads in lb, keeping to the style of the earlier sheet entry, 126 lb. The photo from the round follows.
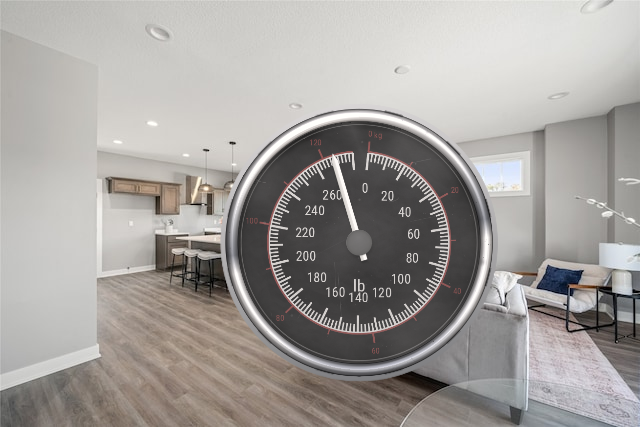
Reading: 270 lb
